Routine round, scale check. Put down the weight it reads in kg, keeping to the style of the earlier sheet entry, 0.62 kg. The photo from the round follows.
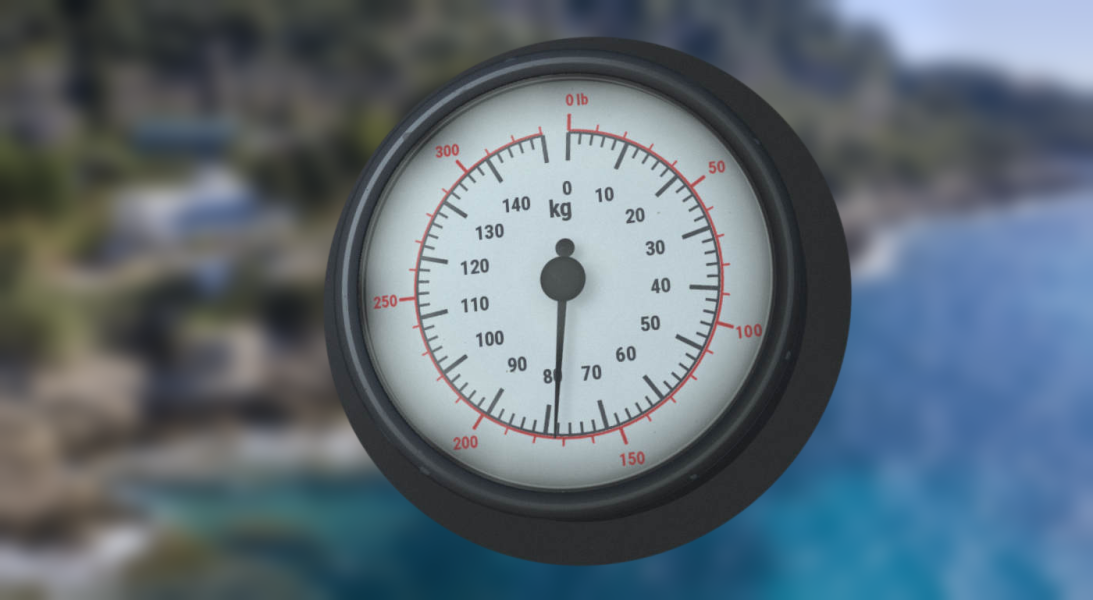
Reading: 78 kg
